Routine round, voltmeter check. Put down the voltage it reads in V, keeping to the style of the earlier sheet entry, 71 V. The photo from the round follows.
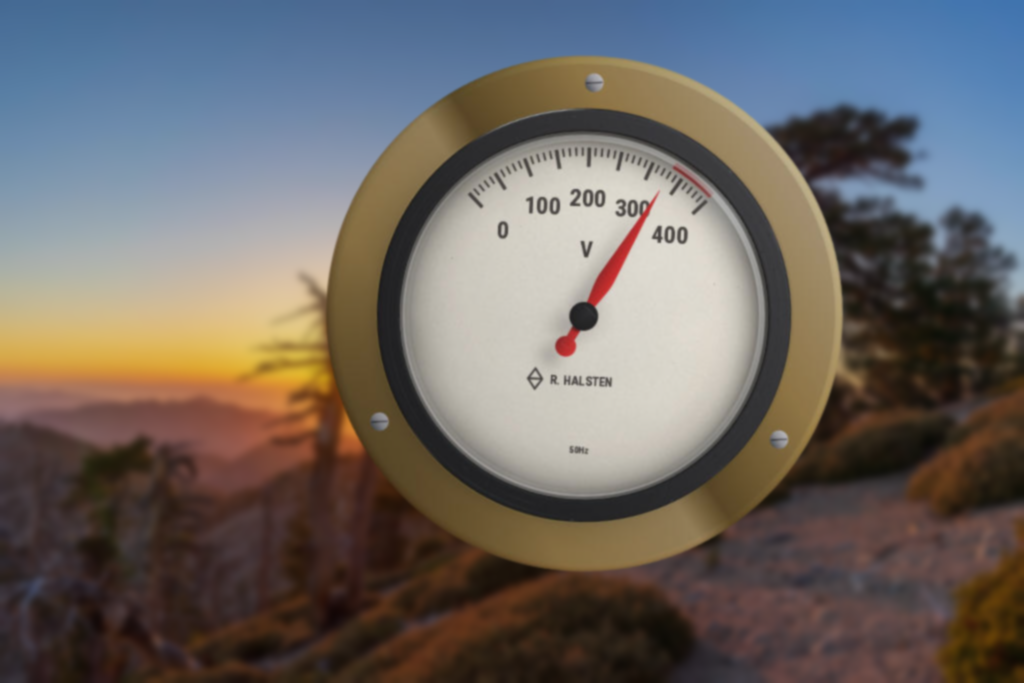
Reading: 330 V
